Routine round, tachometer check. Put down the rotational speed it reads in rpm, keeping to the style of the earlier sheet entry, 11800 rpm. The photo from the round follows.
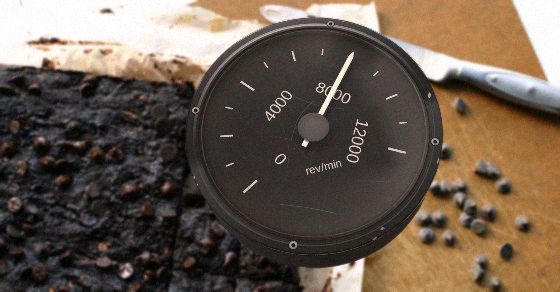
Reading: 8000 rpm
